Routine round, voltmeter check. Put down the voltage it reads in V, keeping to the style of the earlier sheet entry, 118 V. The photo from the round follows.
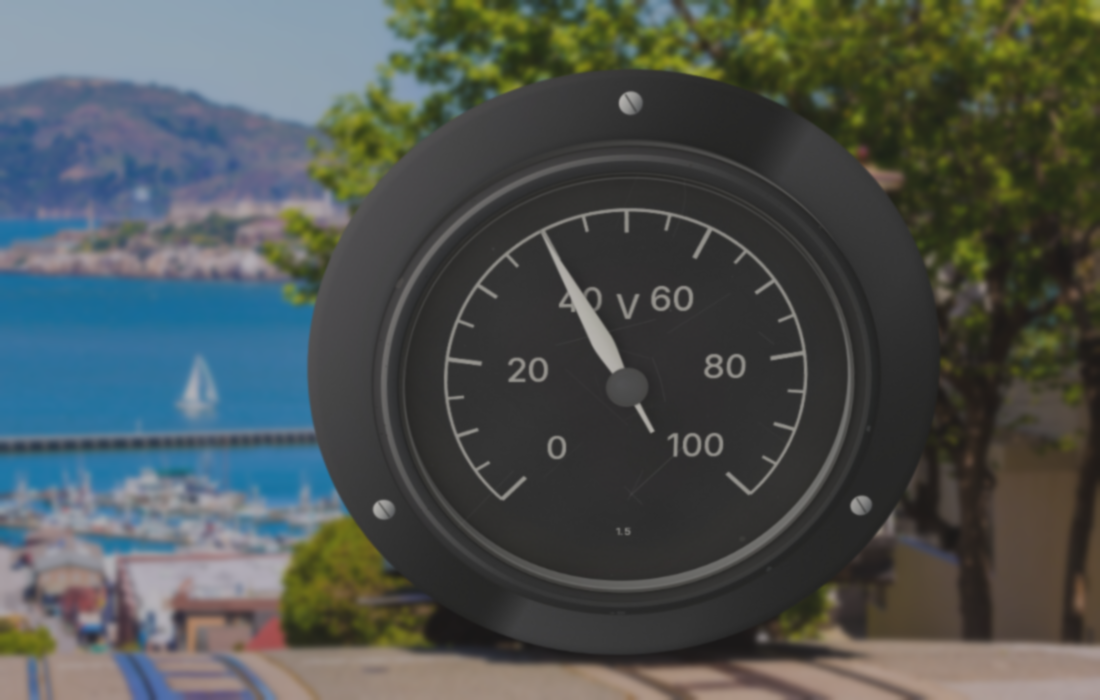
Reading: 40 V
